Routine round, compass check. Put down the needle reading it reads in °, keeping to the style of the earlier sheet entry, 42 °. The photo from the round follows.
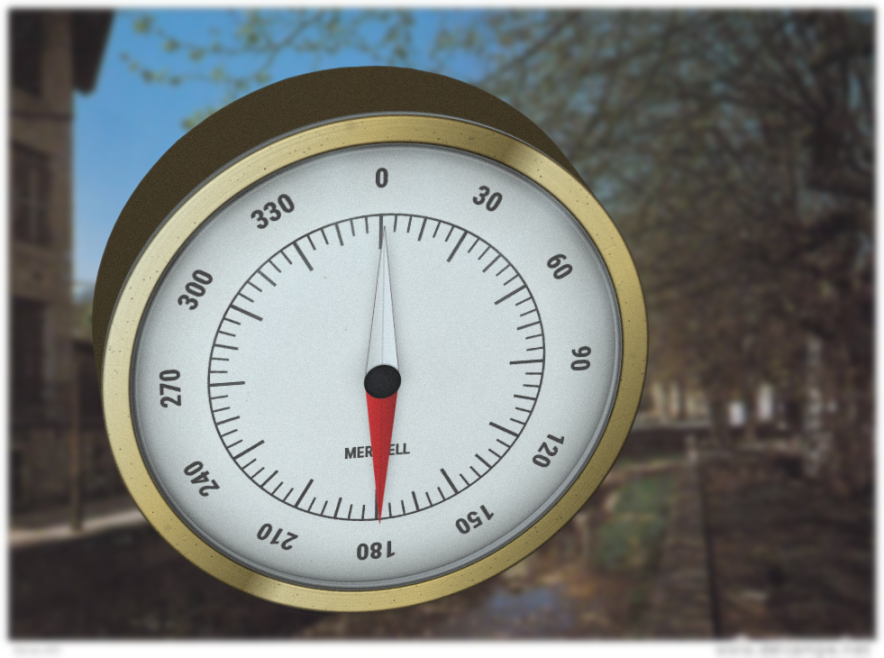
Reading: 180 °
